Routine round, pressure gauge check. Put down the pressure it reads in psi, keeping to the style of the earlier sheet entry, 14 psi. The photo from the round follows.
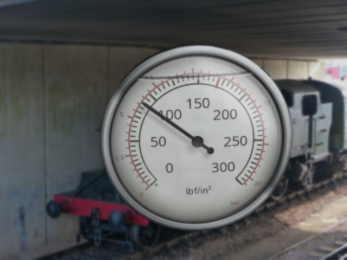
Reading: 90 psi
